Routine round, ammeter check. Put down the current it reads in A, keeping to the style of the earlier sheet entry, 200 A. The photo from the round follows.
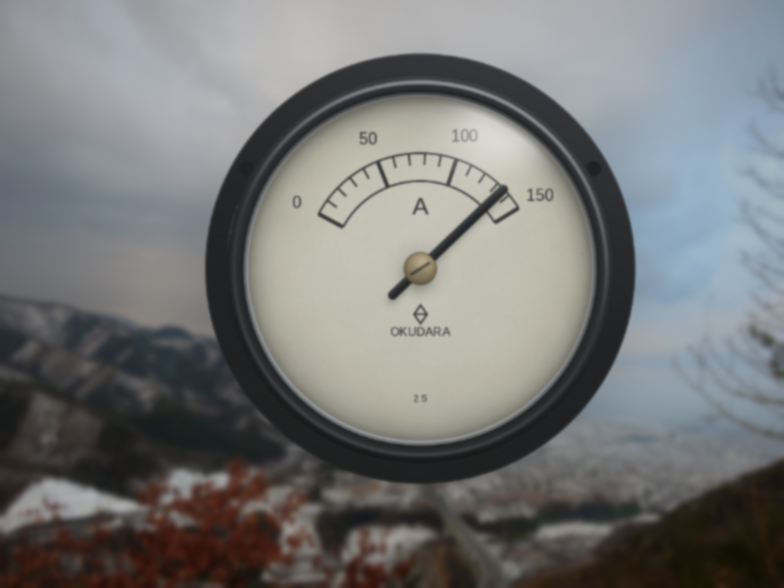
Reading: 135 A
